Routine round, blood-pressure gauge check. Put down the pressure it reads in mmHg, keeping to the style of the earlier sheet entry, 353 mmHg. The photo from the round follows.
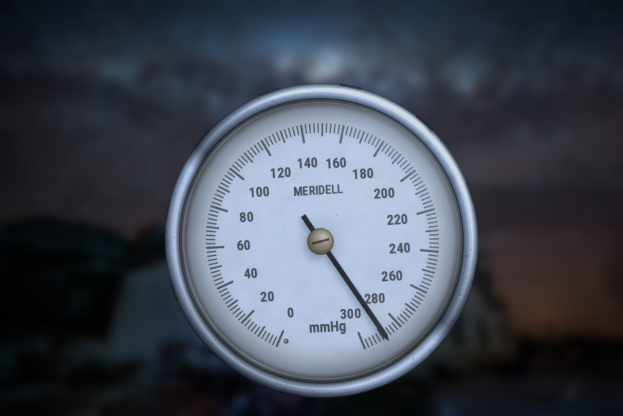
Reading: 288 mmHg
